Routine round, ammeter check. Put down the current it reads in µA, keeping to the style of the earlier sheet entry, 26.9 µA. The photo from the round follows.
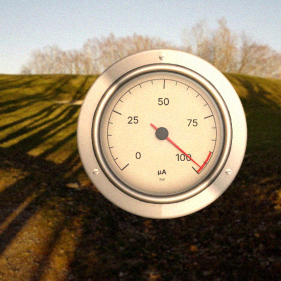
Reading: 97.5 µA
